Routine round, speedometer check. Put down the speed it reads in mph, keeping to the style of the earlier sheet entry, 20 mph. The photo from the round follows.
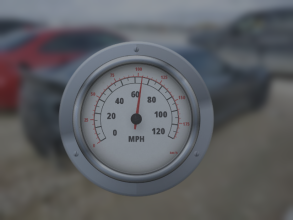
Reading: 65 mph
